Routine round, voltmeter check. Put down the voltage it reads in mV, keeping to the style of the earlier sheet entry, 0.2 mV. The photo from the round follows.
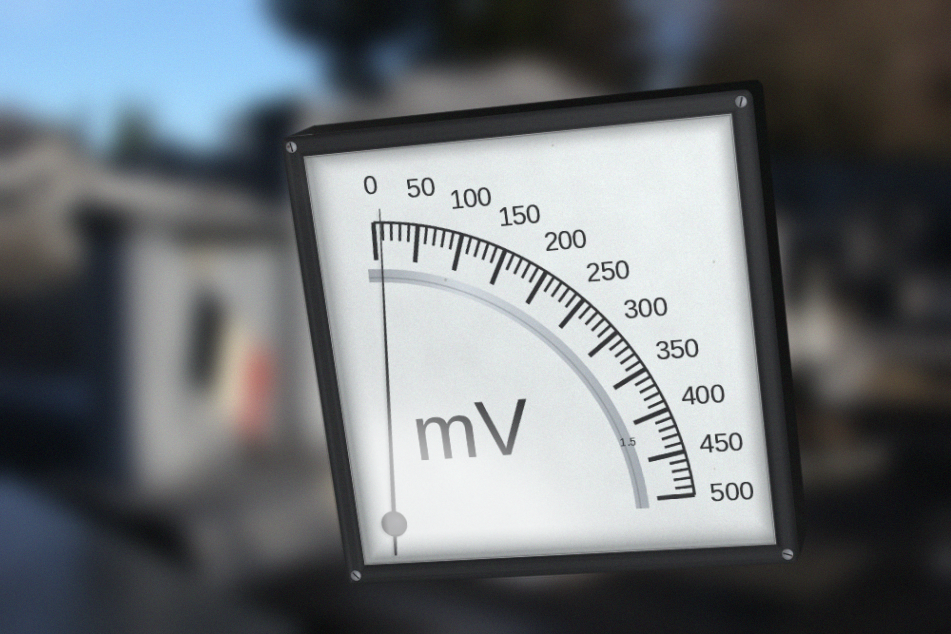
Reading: 10 mV
